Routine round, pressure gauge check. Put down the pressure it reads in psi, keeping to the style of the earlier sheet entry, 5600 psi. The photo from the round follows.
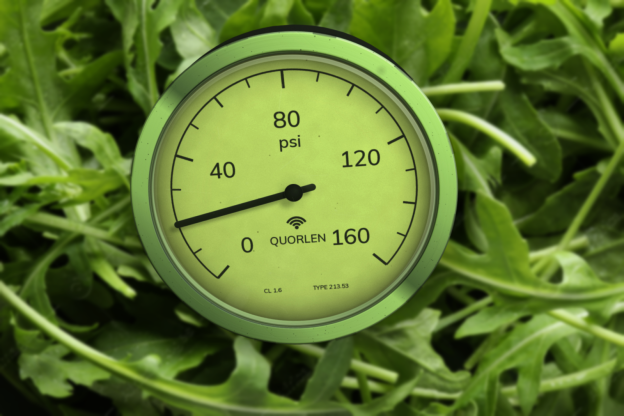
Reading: 20 psi
